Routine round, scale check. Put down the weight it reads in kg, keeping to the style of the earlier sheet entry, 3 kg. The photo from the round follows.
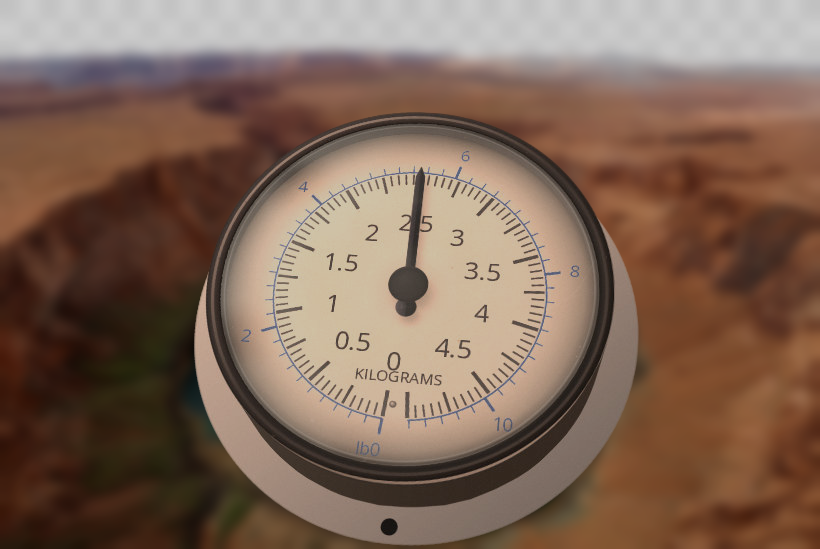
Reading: 2.5 kg
